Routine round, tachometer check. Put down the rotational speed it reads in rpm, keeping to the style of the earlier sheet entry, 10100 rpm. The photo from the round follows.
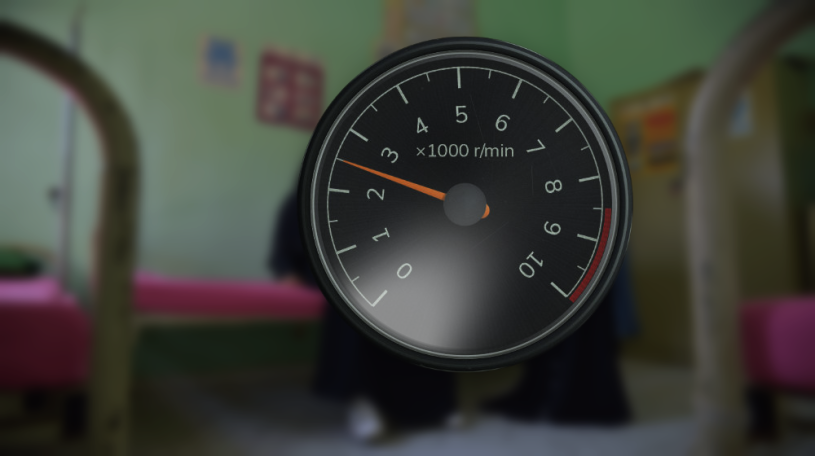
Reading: 2500 rpm
